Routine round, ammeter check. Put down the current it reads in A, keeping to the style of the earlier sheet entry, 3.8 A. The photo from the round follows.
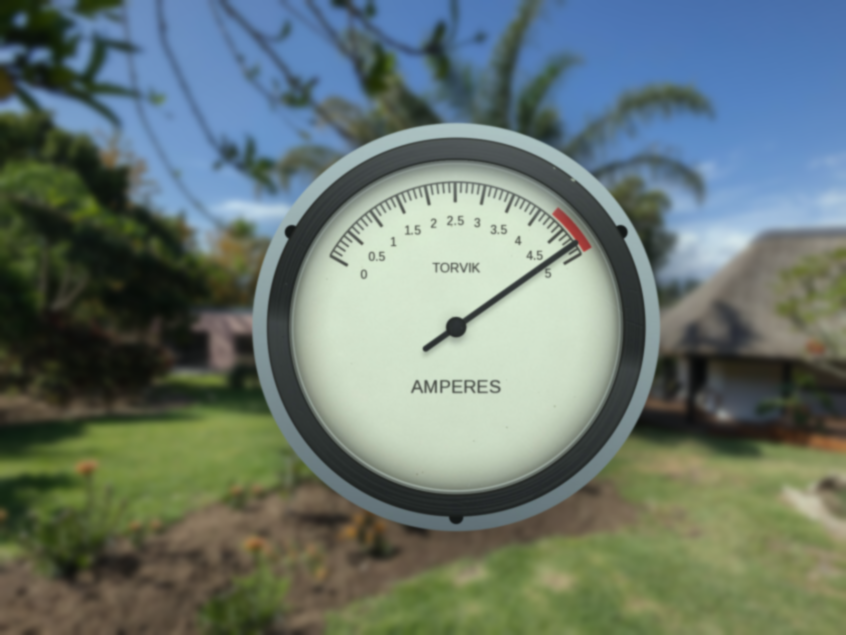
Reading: 4.8 A
